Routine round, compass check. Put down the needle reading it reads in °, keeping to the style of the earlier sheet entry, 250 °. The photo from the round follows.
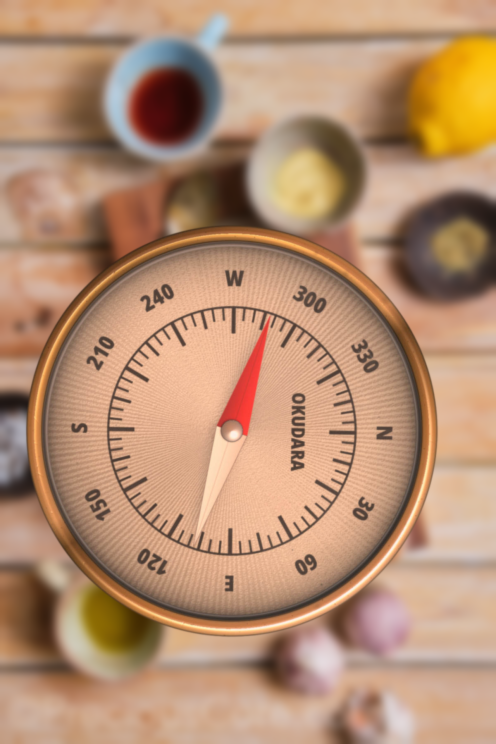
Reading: 287.5 °
